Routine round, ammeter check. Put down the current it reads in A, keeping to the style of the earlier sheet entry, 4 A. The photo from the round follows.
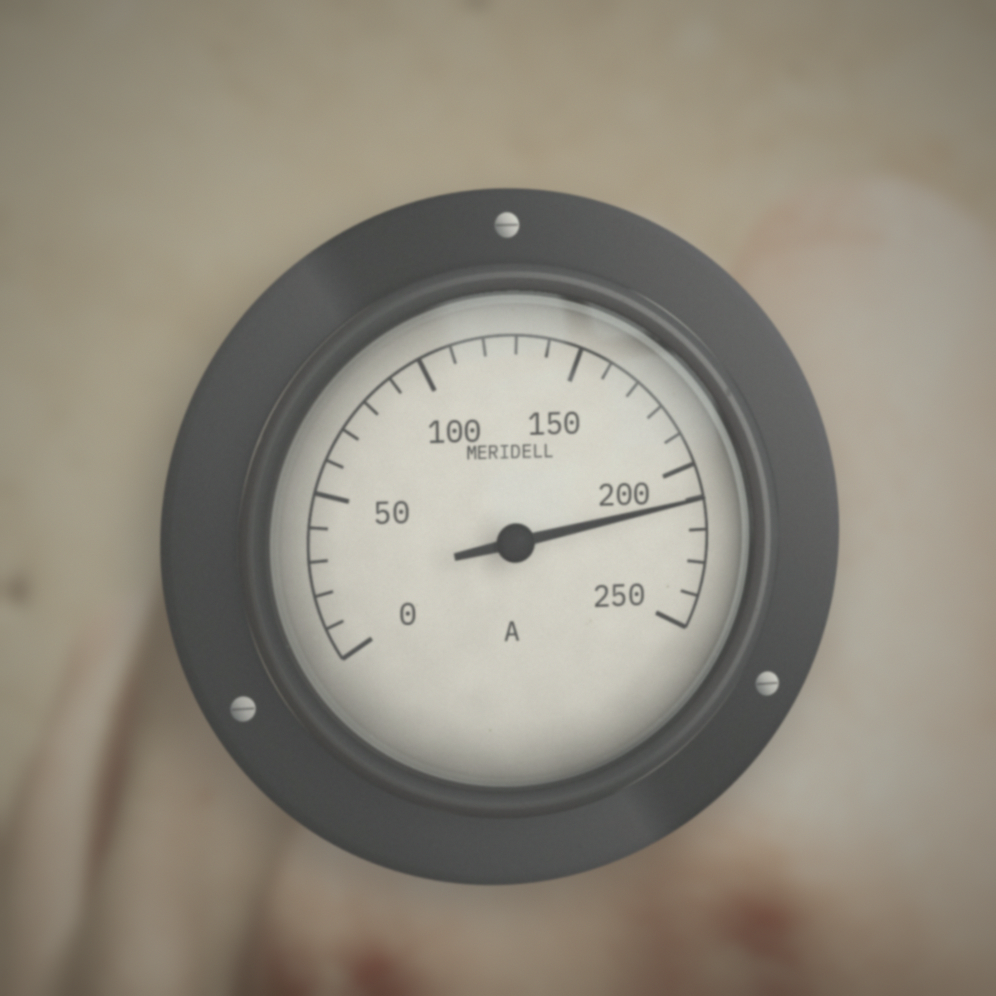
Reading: 210 A
